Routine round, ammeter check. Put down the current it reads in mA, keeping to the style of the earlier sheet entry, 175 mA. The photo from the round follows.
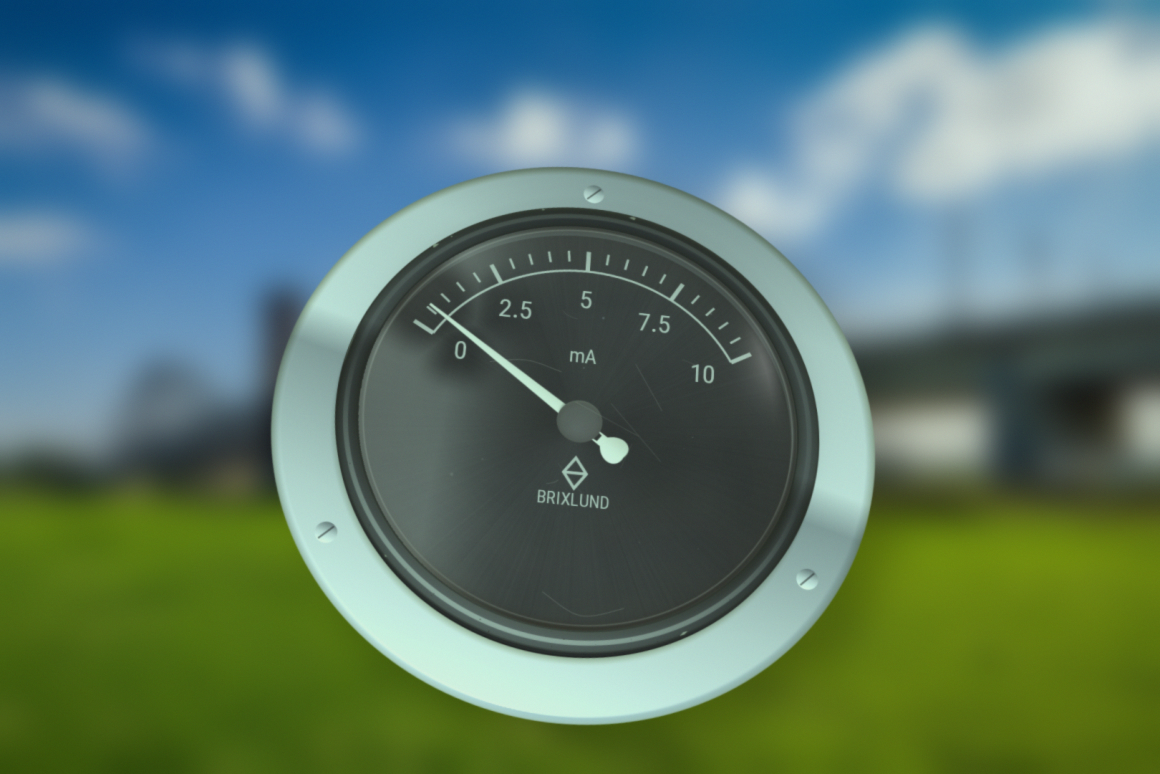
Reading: 0.5 mA
